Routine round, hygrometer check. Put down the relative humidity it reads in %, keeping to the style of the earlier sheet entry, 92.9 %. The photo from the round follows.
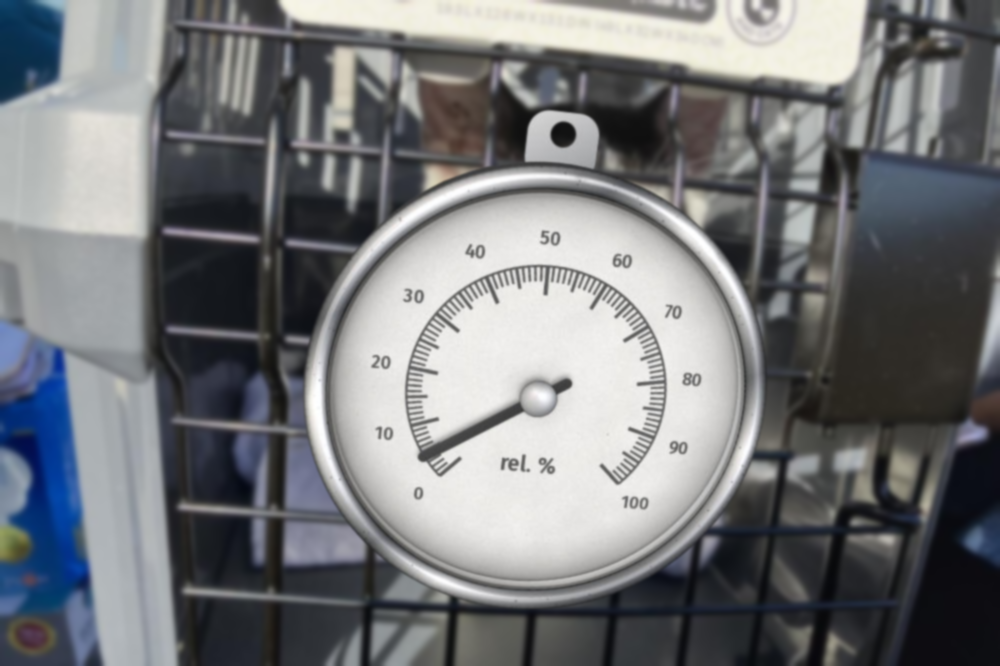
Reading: 5 %
